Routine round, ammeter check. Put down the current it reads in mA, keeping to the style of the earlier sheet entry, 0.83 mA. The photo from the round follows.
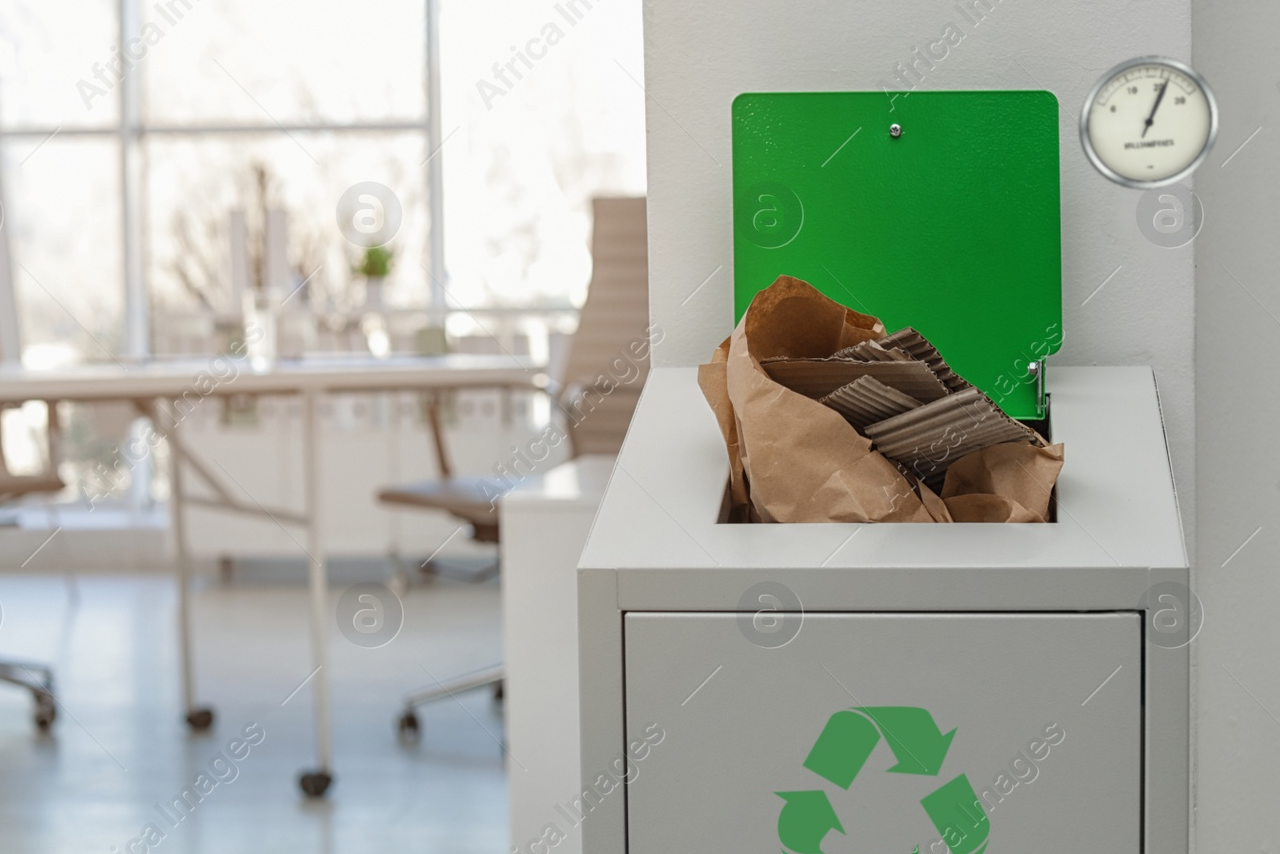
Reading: 22 mA
